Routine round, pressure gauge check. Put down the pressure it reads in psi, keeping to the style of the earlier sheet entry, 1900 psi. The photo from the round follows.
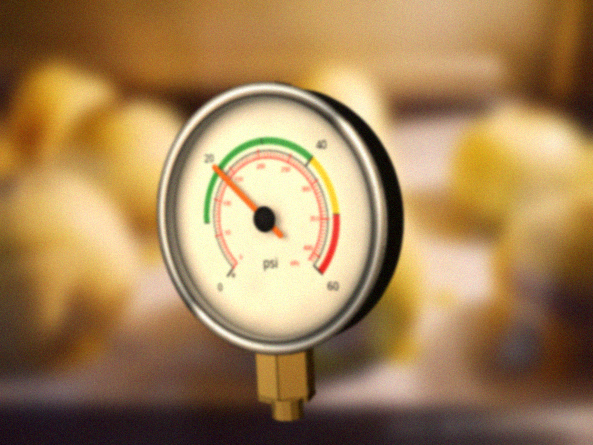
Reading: 20 psi
